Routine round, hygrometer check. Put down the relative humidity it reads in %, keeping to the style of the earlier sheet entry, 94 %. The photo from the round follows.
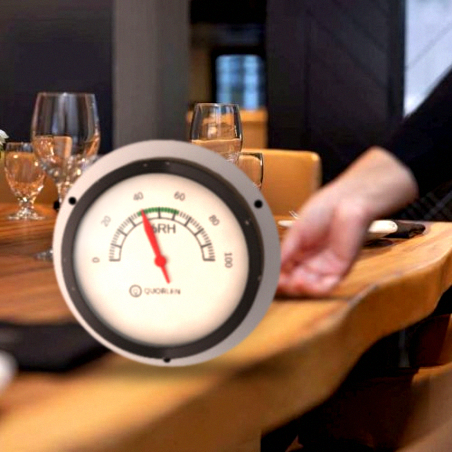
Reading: 40 %
